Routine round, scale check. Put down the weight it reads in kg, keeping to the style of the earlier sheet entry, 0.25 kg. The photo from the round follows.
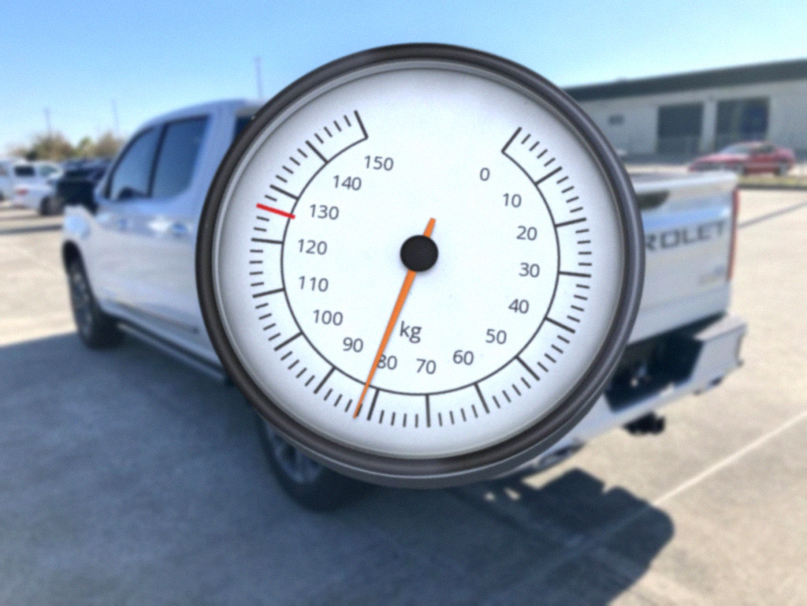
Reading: 82 kg
